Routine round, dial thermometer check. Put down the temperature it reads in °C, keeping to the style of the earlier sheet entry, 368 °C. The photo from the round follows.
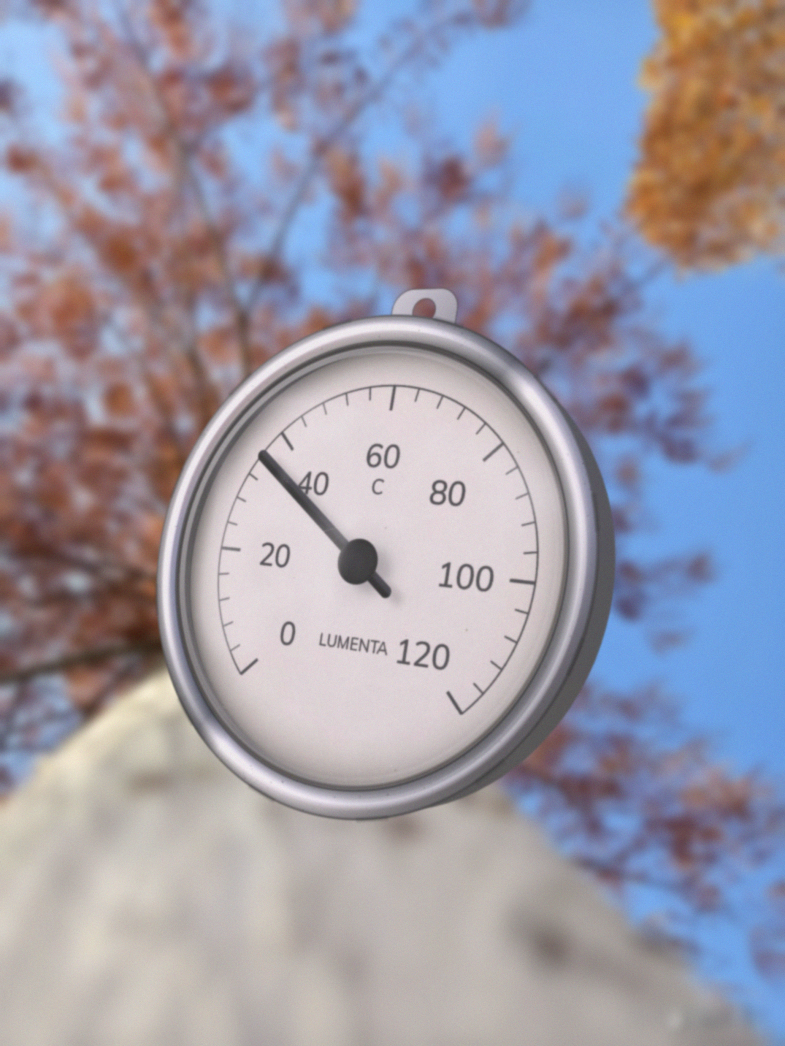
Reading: 36 °C
